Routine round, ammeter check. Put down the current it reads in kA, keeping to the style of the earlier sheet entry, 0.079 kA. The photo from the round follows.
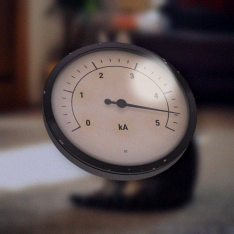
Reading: 4.6 kA
